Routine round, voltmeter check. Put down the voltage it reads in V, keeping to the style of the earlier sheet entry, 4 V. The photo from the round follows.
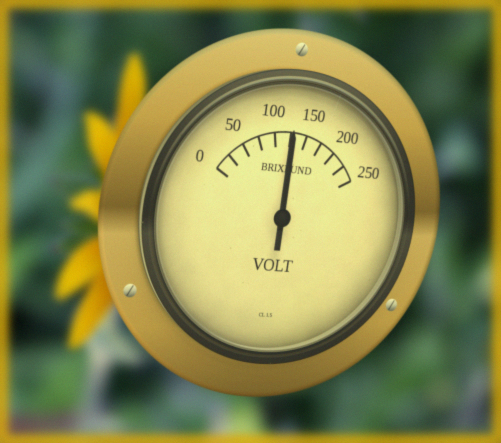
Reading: 125 V
